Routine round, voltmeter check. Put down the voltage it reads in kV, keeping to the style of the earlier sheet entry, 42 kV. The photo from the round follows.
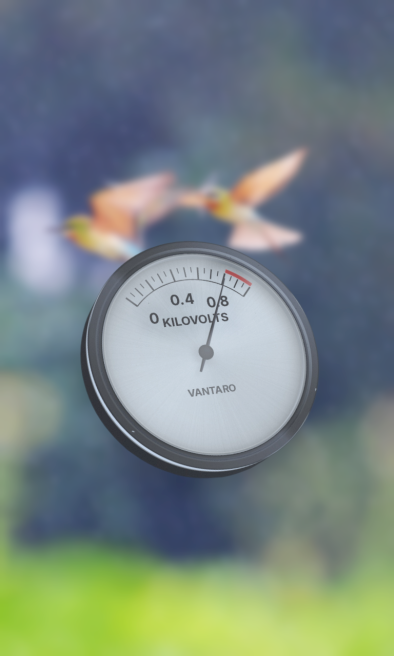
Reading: 0.8 kV
